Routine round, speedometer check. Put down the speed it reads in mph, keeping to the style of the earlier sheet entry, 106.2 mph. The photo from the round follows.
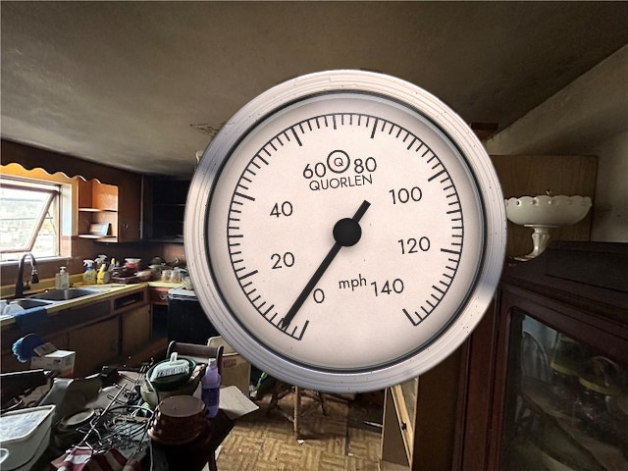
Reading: 5 mph
